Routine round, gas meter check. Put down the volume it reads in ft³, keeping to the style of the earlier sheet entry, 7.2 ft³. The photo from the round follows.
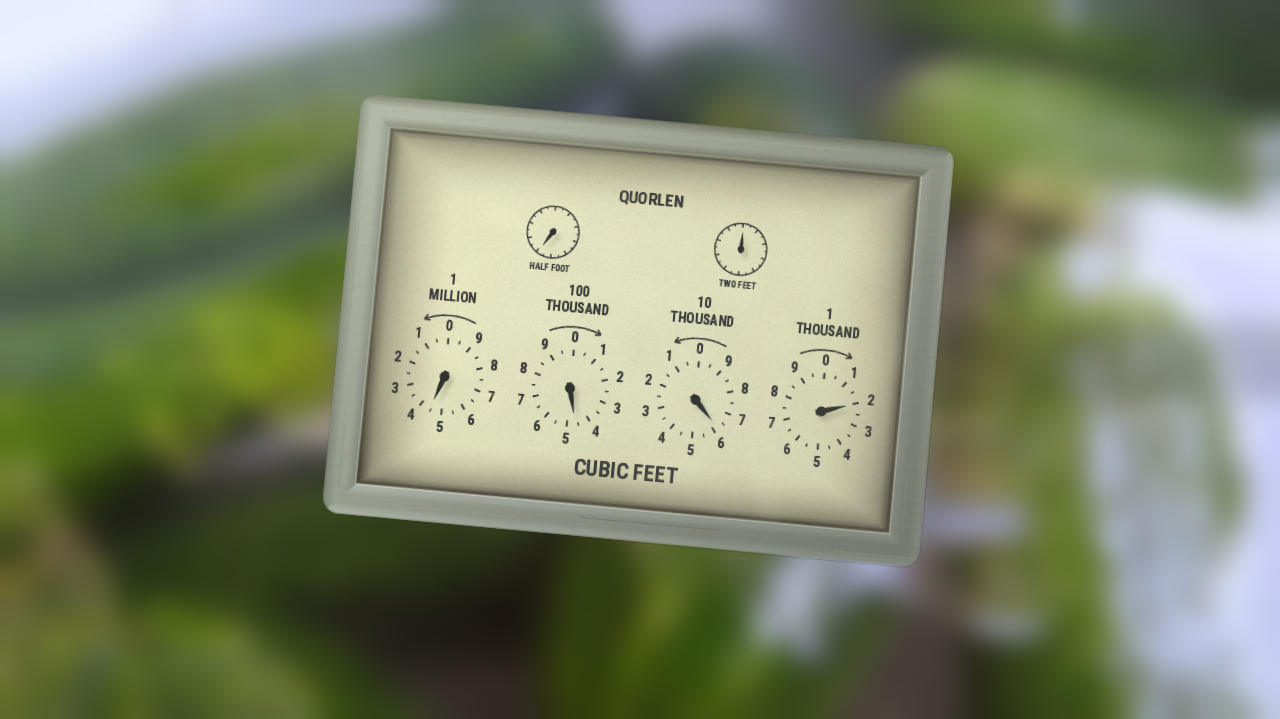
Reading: 446200 ft³
